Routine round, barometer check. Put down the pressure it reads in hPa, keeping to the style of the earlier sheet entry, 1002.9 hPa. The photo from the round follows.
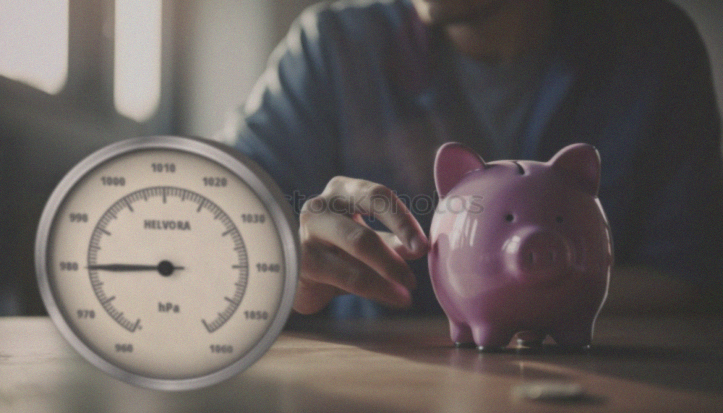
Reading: 980 hPa
